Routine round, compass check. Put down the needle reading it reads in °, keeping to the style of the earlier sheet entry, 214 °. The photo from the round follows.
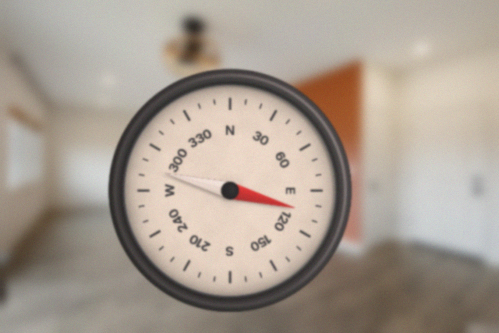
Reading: 105 °
